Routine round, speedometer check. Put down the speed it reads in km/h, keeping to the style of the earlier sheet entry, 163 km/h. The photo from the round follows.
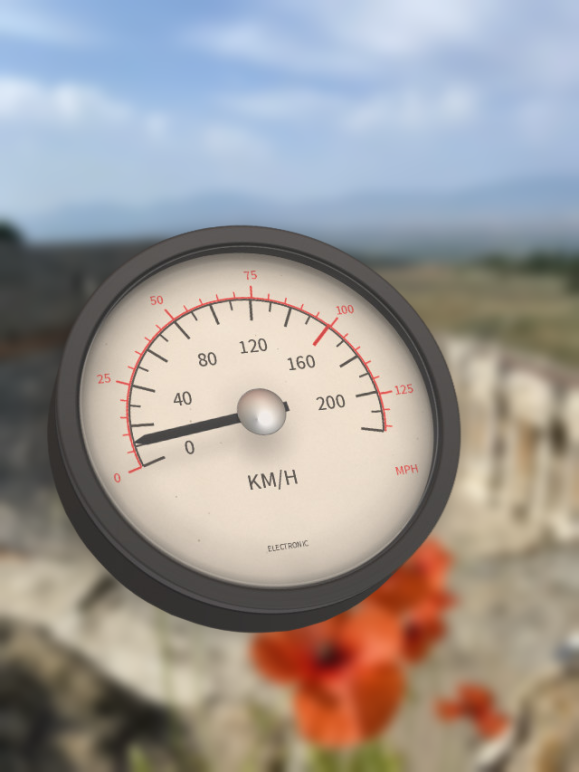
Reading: 10 km/h
